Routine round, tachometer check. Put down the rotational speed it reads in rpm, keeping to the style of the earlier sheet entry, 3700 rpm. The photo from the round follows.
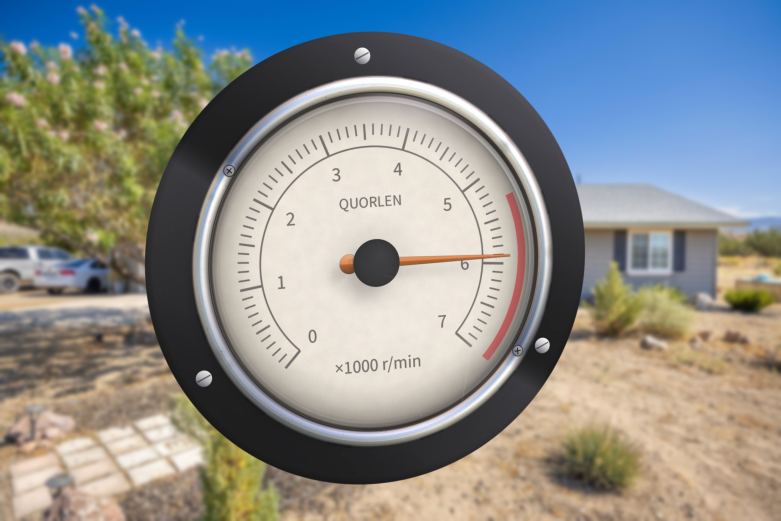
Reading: 5900 rpm
